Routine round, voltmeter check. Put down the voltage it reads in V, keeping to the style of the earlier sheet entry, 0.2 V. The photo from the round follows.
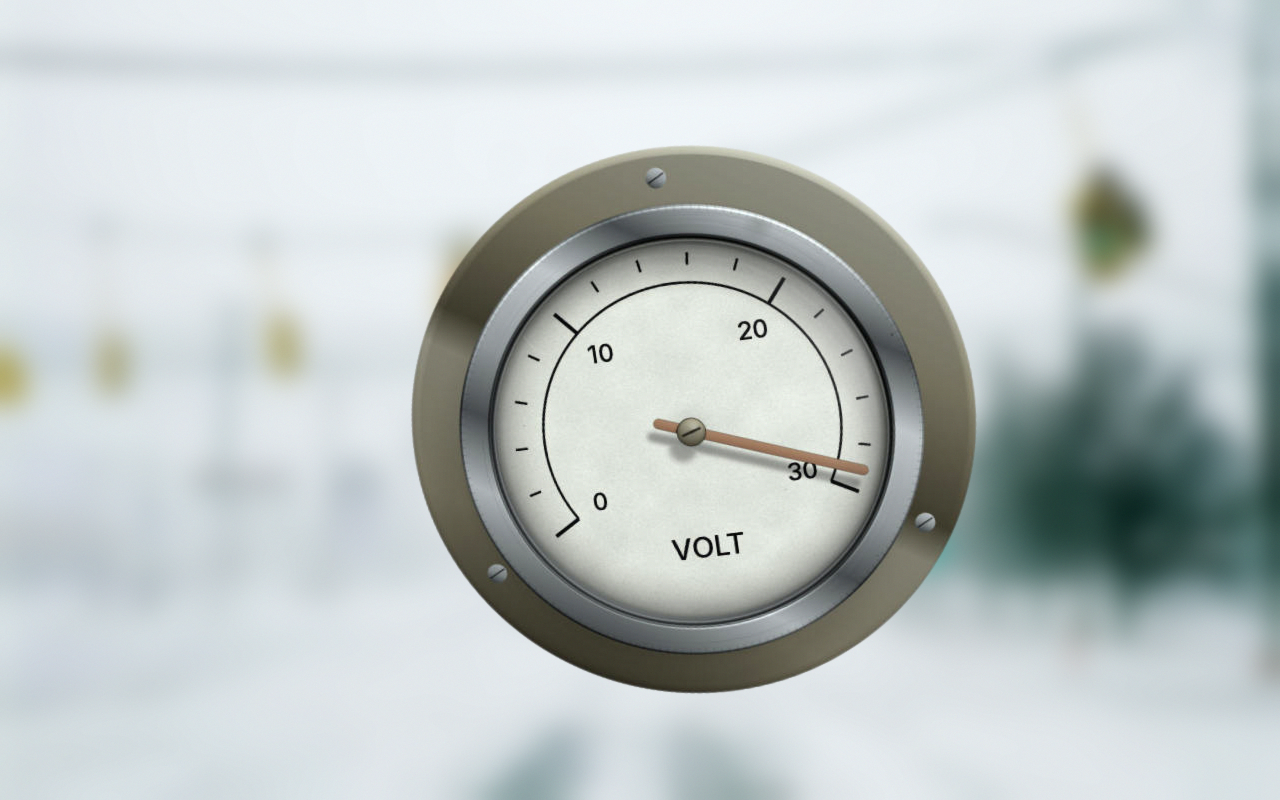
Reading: 29 V
